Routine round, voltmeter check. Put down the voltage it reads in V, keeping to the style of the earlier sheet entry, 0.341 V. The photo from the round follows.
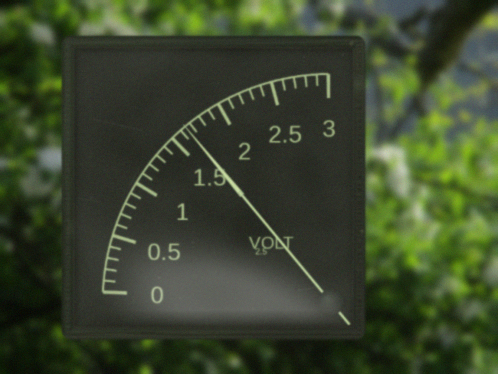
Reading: 1.65 V
